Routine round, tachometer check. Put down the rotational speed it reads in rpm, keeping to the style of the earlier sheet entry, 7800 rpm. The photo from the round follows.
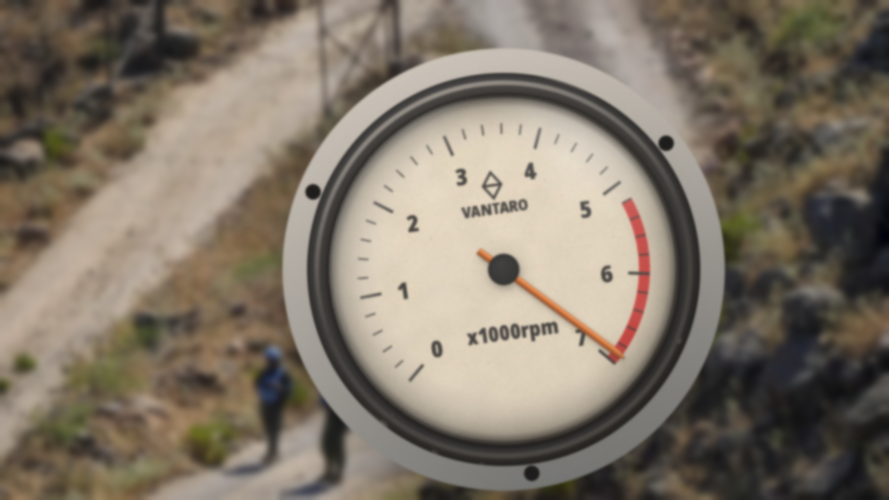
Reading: 6900 rpm
